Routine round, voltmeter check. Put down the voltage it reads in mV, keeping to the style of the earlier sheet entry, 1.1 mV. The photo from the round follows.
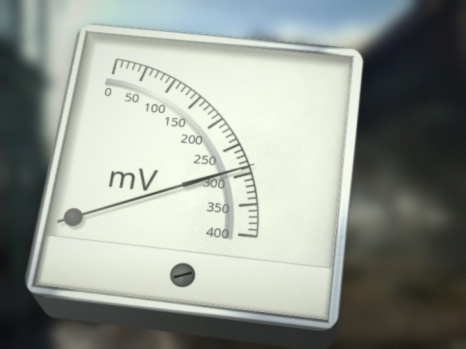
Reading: 290 mV
